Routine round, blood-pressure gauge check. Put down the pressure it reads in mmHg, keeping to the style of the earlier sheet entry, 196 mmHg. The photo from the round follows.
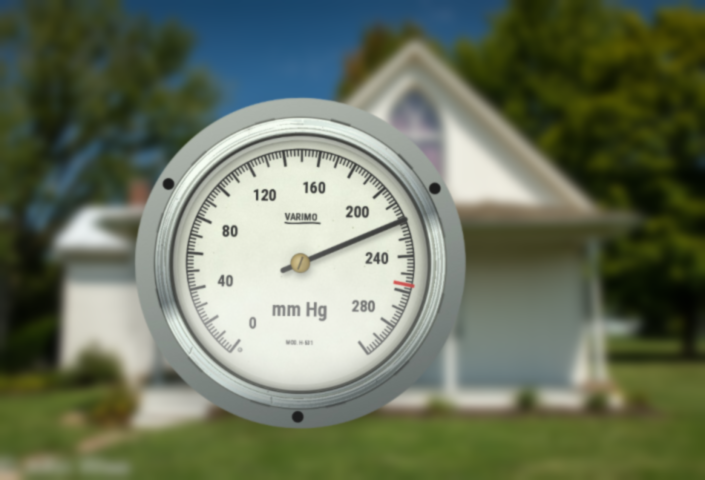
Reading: 220 mmHg
